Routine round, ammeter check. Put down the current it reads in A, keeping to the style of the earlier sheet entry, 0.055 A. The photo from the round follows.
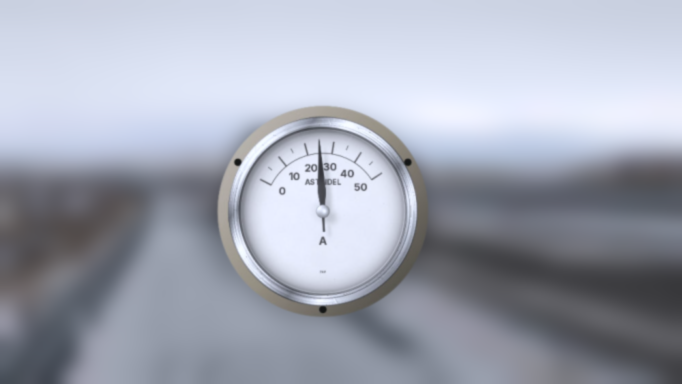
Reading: 25 A
